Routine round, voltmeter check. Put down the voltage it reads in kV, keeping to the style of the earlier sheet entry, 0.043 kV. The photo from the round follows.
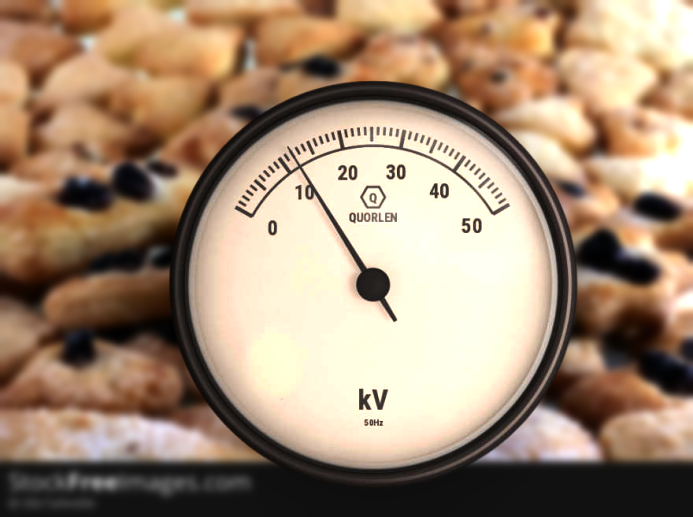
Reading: 12 kV
